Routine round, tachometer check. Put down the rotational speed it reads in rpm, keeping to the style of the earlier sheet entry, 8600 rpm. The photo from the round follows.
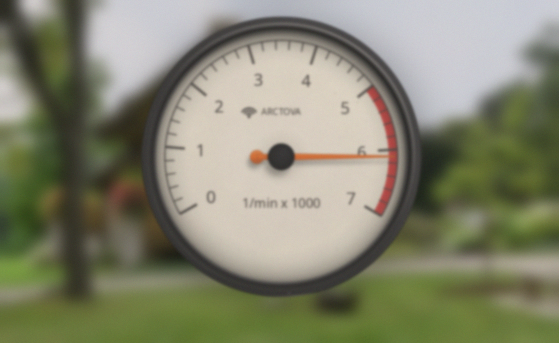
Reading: 6100 rpm
